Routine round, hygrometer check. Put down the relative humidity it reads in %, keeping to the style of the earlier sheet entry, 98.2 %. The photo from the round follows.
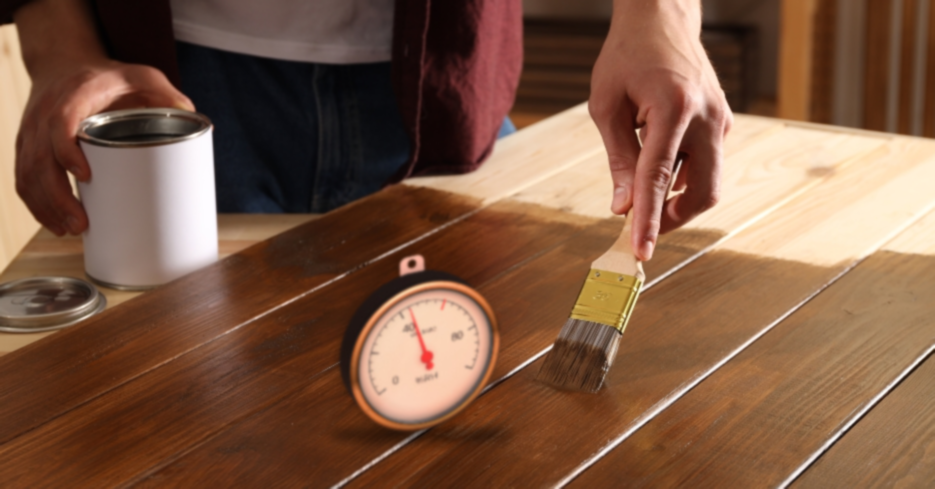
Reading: 44 %
